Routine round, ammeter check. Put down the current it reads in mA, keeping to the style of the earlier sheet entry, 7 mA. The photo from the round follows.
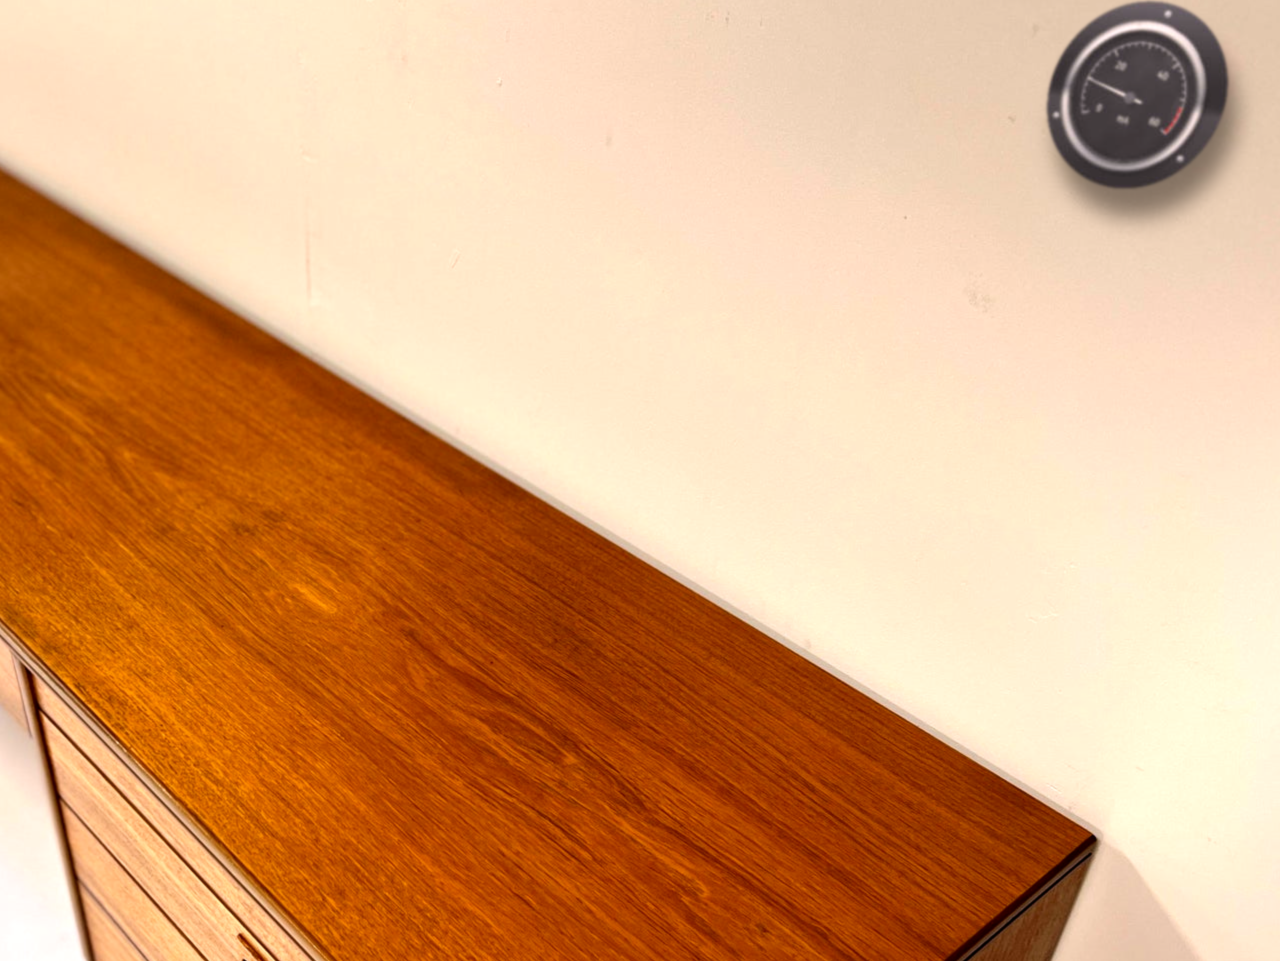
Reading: 10 mA
